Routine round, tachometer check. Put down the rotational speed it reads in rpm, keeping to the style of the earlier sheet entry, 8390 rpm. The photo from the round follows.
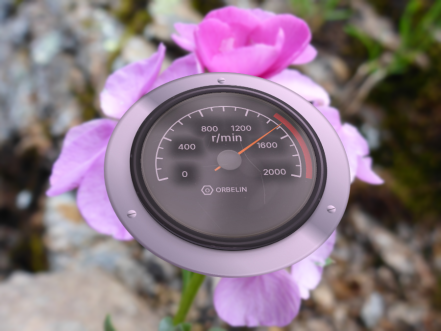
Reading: 1500 rpm
